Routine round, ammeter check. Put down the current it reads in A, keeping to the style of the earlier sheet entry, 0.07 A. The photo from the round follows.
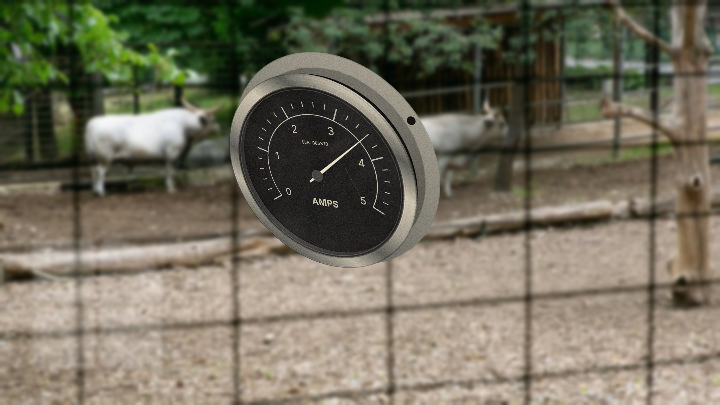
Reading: 3.6 A
